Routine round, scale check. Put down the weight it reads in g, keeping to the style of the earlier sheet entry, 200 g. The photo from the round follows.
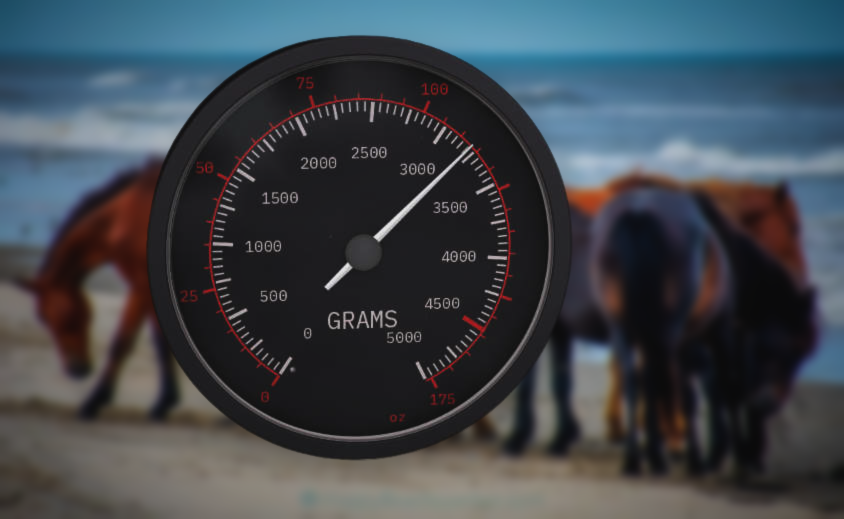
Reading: 3200 g
